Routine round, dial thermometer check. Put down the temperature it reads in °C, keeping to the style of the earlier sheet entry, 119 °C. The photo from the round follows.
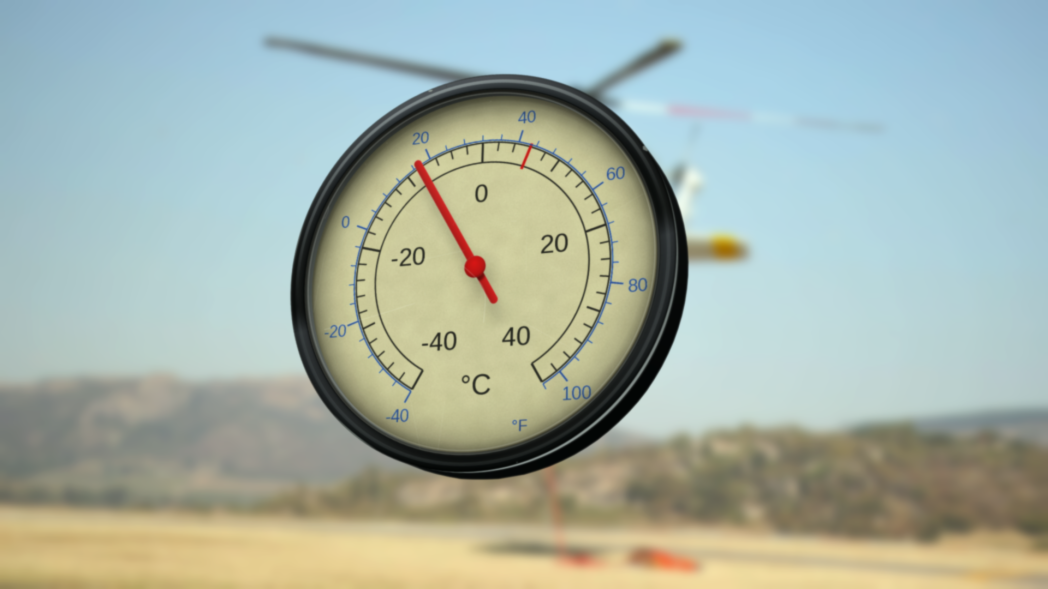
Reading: -8 °C
